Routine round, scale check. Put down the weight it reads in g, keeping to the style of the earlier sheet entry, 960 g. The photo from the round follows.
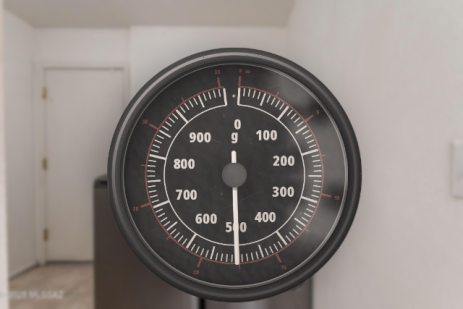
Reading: 500 g
